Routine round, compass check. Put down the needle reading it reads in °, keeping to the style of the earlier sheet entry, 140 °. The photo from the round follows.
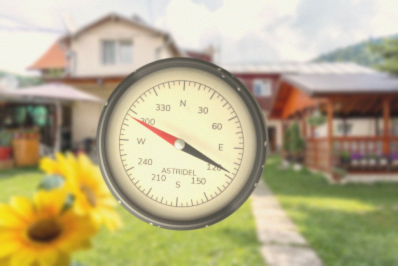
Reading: 295 °
